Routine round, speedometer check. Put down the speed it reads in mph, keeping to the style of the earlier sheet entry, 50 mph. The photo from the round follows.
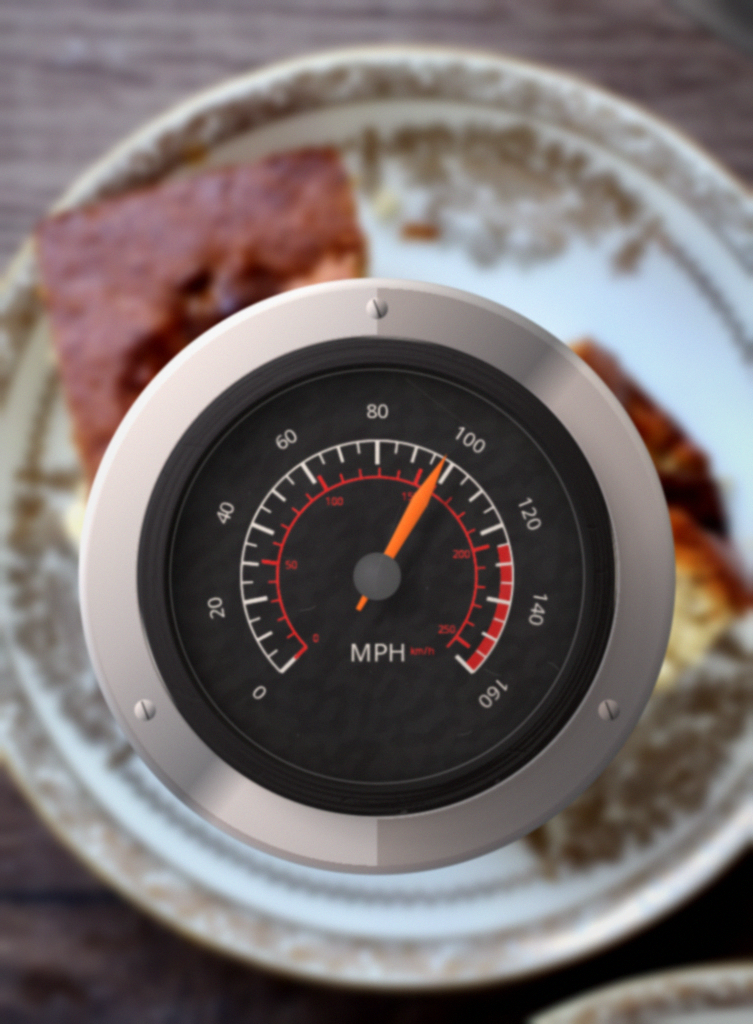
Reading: 97.5 mph
